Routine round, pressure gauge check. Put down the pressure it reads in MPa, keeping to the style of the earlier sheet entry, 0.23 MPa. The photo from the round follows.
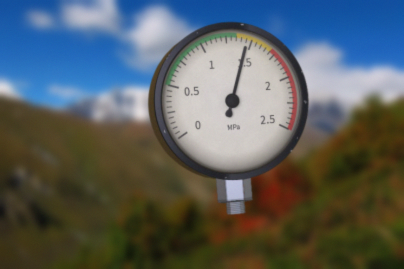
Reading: 1.45 MPa
